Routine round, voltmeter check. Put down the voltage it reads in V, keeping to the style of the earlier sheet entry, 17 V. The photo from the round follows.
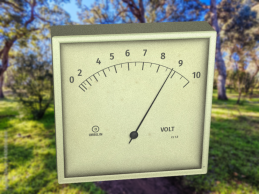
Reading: 8.75 V
